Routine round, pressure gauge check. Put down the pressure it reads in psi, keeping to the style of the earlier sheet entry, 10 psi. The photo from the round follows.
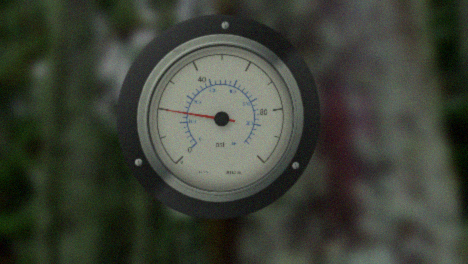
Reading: 20 psi
